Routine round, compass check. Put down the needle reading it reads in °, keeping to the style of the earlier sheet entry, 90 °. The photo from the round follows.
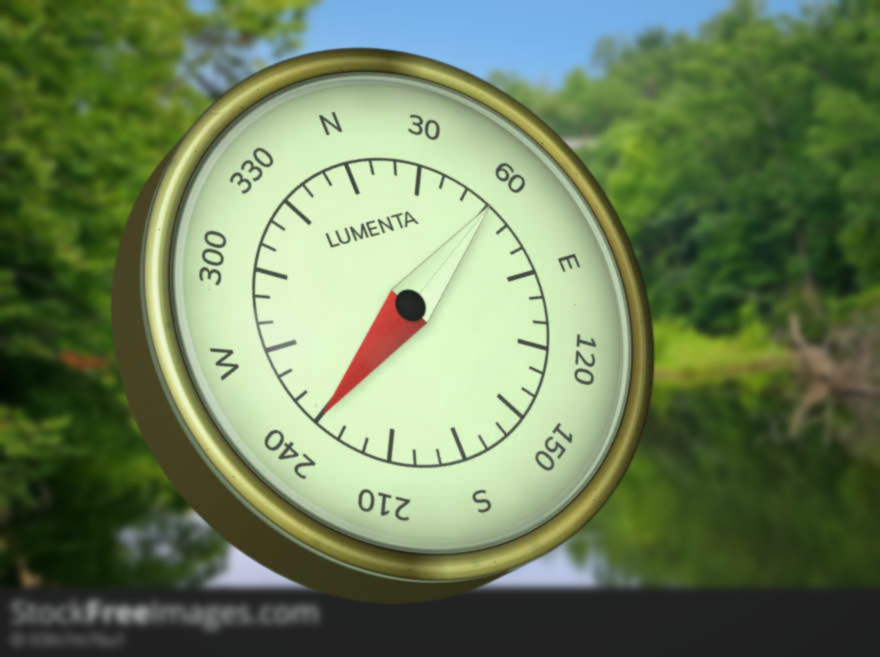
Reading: 240 °
